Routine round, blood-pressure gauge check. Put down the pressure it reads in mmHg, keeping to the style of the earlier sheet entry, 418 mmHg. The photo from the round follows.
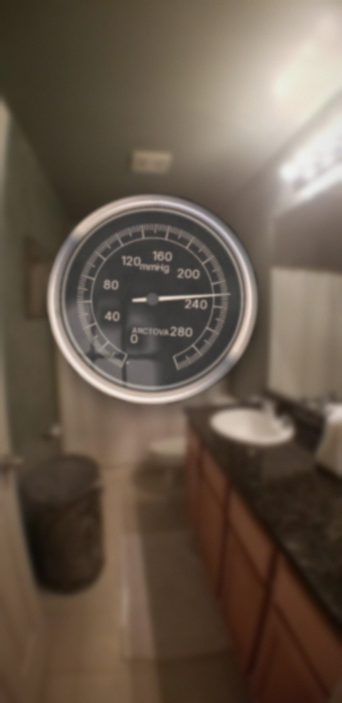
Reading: 230 mmHg
